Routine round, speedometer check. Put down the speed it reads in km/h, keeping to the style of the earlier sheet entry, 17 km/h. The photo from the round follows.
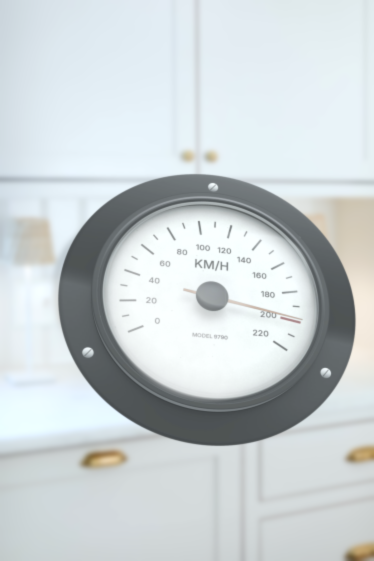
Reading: 200 km/h
